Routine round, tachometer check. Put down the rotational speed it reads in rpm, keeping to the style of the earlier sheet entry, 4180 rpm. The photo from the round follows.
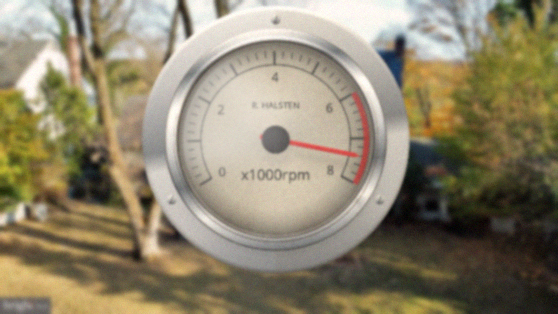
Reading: 7400 rpm
